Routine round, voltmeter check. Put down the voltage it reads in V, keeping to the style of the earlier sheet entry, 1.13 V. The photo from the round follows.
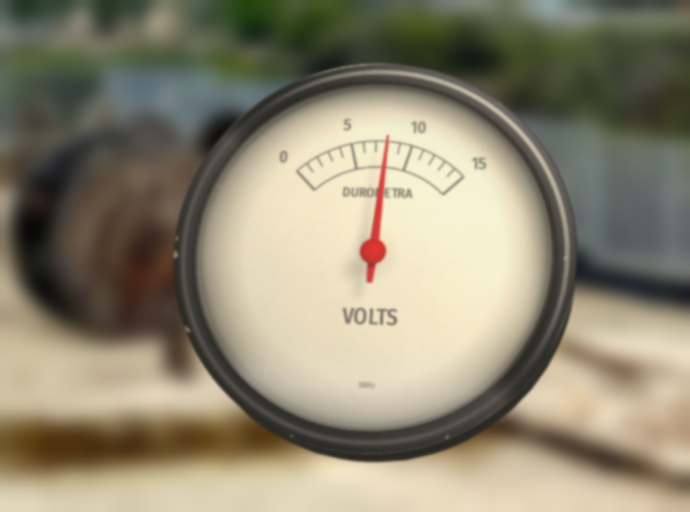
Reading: 8 V
